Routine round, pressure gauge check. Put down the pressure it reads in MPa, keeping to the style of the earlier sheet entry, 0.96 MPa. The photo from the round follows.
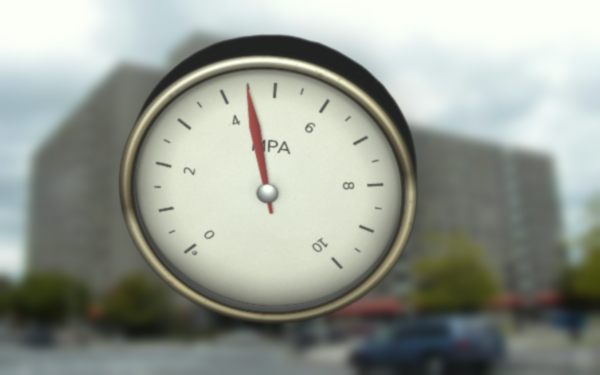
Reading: 4.5 MPa
